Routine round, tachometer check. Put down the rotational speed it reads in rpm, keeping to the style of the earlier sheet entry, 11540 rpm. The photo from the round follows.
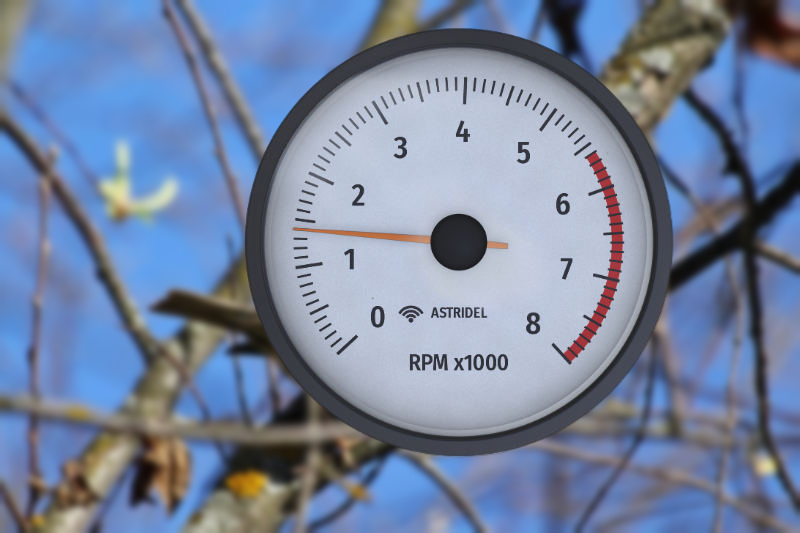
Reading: 1400 rpm
